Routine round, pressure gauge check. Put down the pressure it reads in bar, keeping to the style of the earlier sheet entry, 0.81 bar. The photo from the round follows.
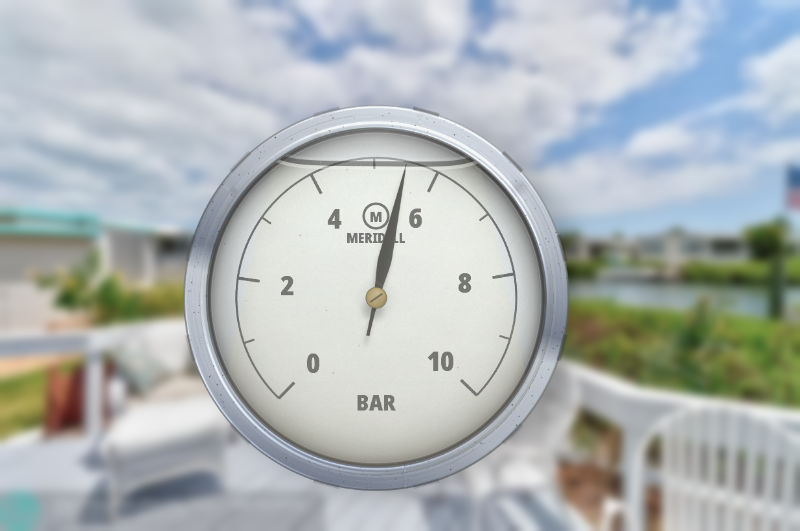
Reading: 5.5 bar
